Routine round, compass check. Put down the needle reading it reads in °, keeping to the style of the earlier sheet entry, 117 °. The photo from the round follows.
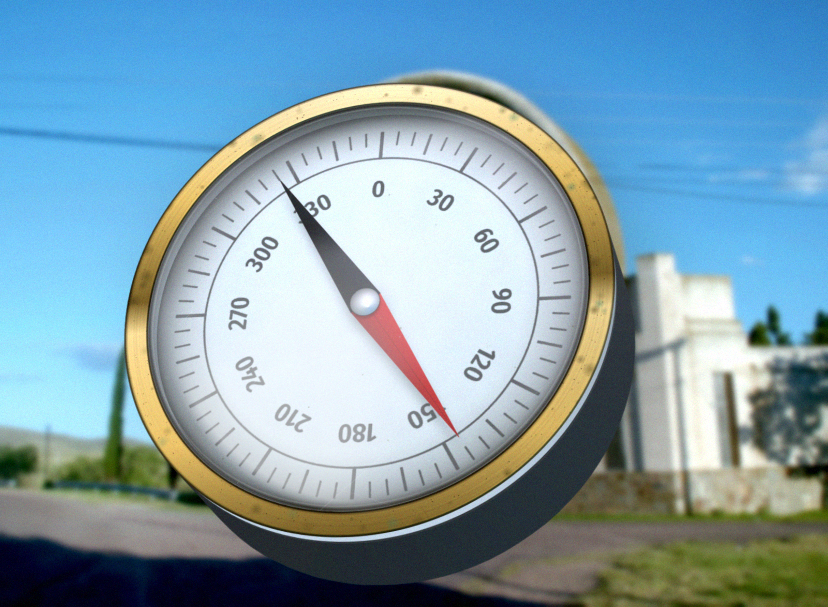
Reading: 145 °
